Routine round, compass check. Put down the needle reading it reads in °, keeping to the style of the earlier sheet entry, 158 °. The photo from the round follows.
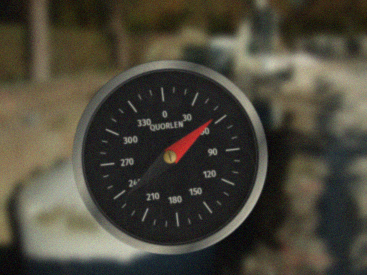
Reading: 55 °
